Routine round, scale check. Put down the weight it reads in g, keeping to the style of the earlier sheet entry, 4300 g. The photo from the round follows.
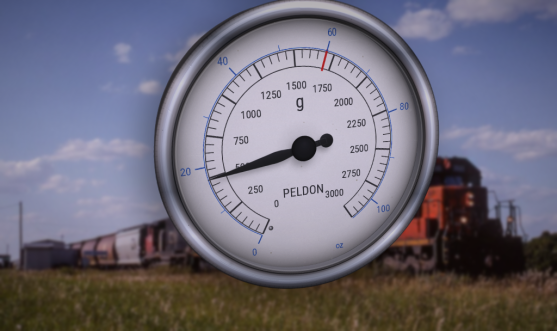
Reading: 500 g
